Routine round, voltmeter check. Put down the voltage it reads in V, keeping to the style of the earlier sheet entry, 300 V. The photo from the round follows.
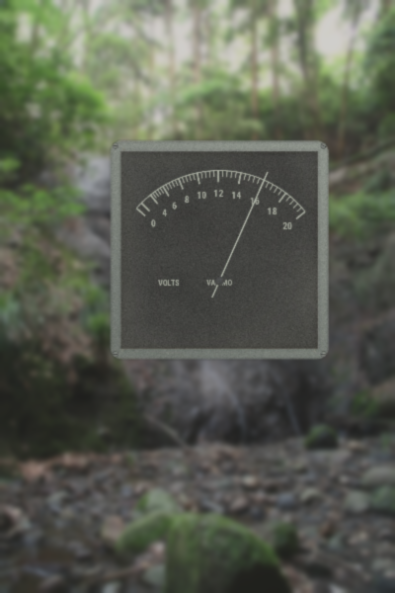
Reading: 16 V
